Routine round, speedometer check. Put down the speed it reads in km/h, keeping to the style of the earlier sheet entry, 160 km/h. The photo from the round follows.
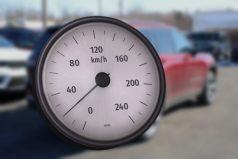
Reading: 20 km/h
